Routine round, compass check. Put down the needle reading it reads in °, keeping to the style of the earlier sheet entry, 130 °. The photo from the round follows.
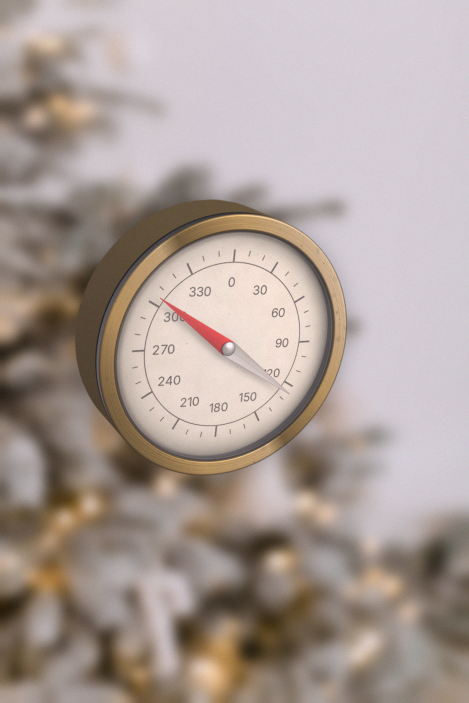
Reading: 305 °
